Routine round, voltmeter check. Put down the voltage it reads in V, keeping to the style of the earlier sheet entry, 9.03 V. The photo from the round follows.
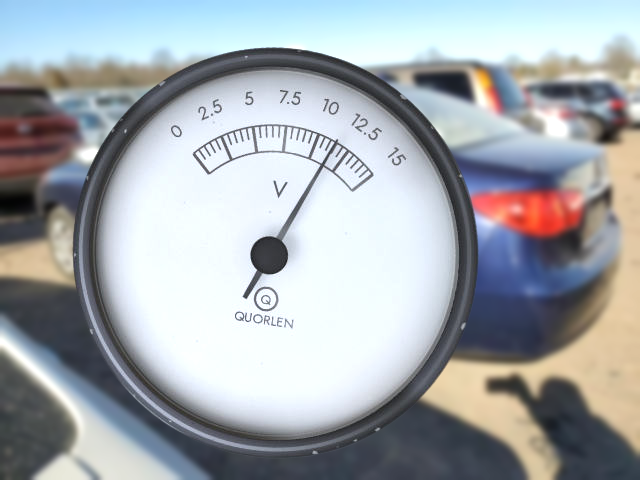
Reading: 11.5 V
